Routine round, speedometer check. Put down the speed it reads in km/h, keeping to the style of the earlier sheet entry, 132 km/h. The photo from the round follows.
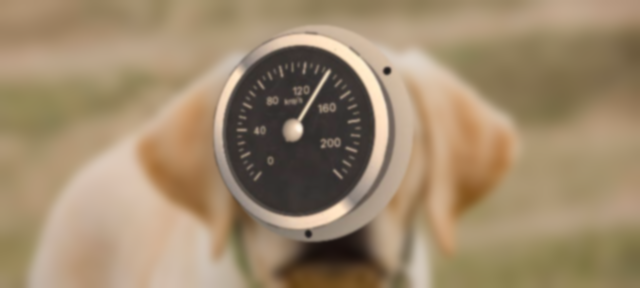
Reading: 140 km/h
